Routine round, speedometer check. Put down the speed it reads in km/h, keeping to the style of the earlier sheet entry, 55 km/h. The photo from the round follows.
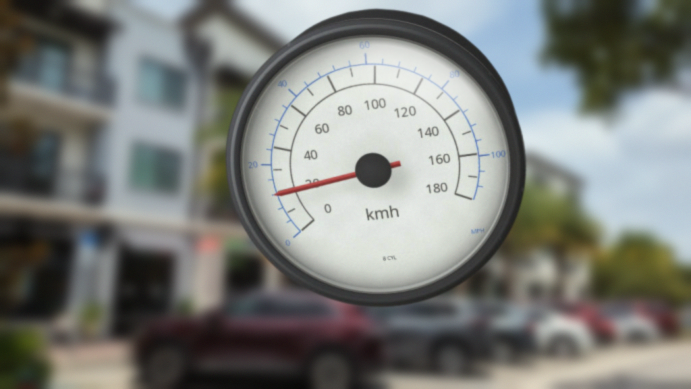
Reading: 20 km/h
